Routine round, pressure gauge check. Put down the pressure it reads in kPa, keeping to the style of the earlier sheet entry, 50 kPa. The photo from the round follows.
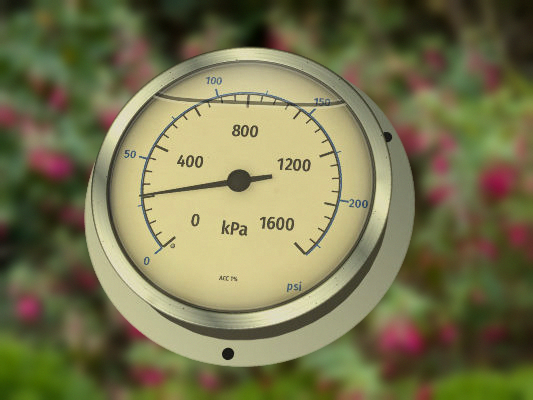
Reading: 200 kPa
